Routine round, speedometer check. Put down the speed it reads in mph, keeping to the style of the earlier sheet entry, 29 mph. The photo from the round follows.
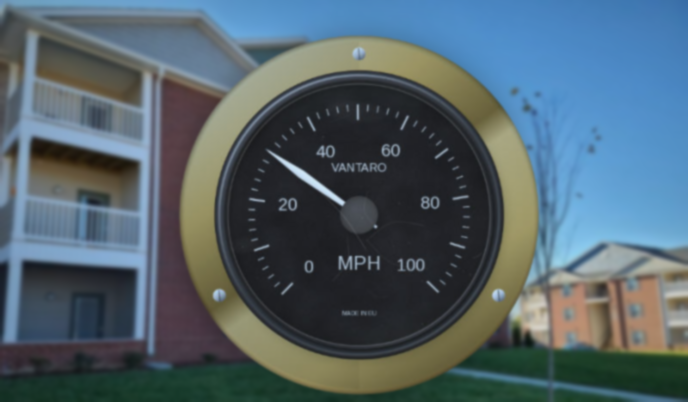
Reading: 30 mph
